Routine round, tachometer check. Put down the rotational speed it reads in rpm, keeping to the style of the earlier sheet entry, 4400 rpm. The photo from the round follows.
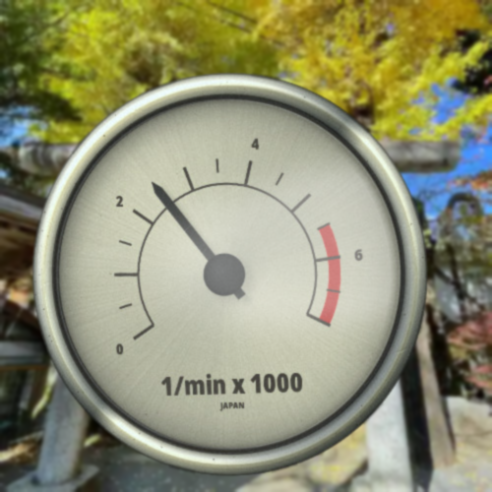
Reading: 2500 rpm
